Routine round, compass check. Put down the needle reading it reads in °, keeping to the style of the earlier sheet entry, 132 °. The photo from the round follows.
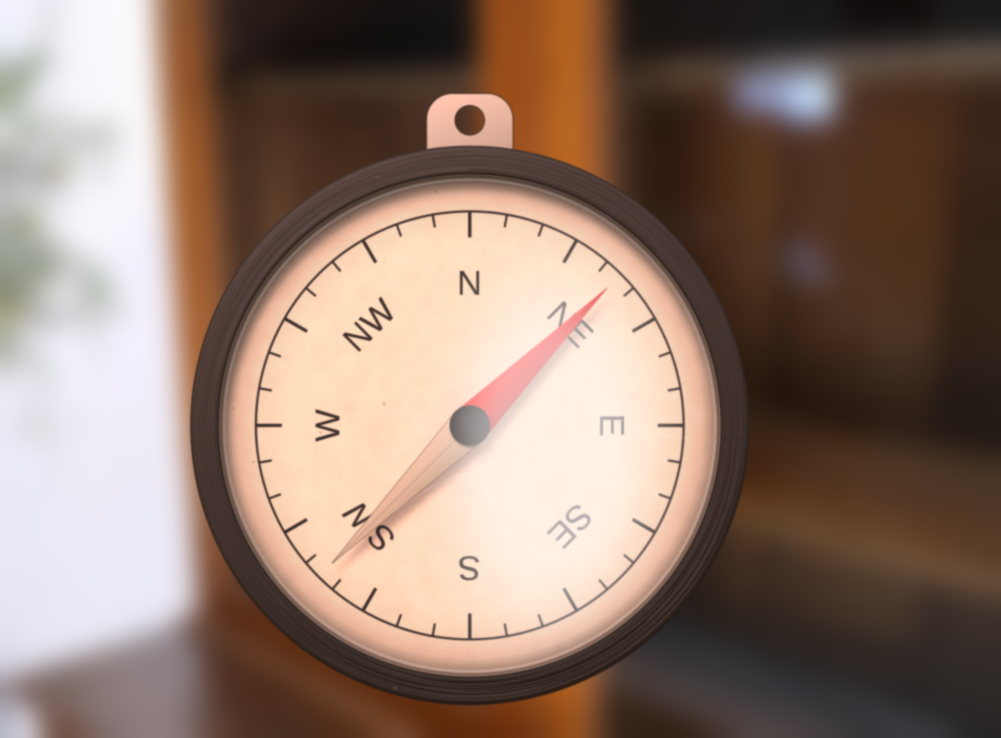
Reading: 45 °
